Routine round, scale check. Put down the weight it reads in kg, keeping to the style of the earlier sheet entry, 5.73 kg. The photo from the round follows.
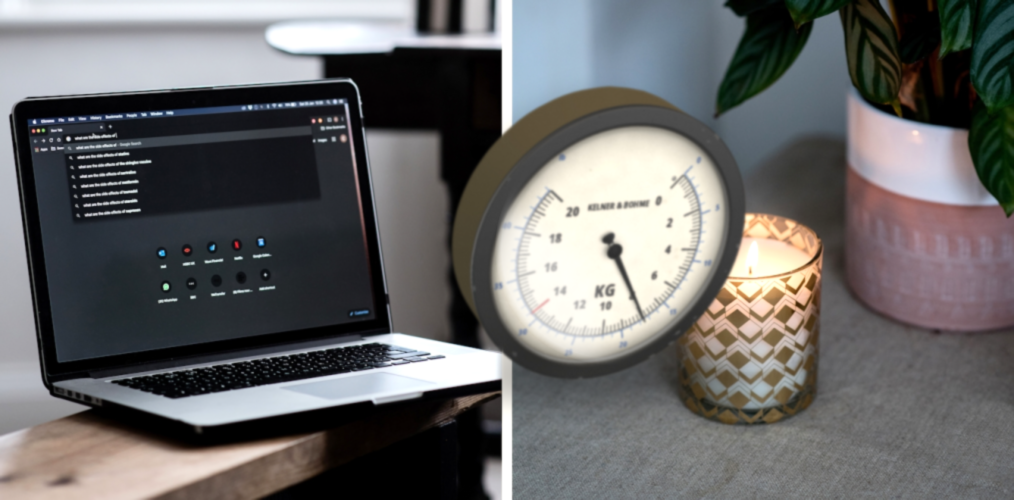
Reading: 8 kg
